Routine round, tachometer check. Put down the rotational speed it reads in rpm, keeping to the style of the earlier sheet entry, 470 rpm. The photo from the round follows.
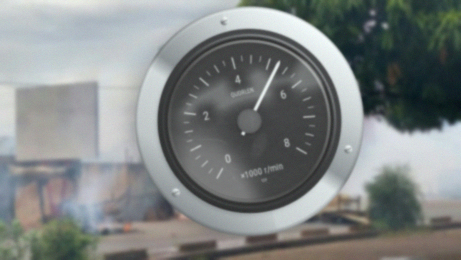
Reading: 5250 rpm
